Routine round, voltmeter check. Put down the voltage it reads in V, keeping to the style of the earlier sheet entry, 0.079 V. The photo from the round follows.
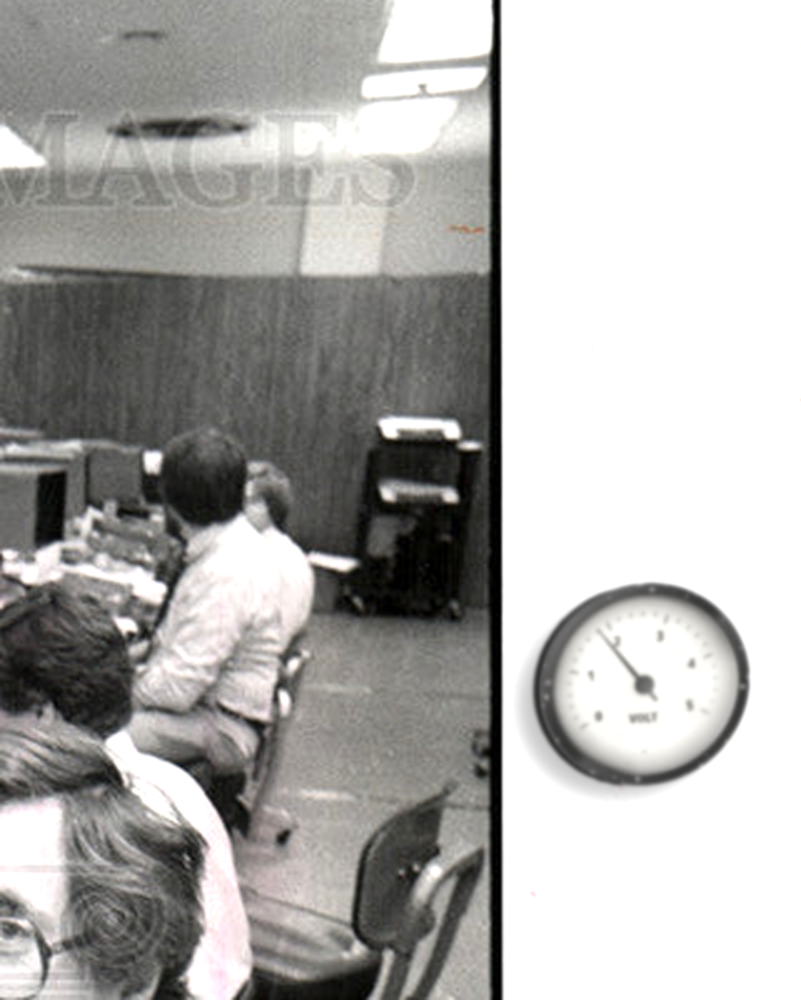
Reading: 1.8 V
